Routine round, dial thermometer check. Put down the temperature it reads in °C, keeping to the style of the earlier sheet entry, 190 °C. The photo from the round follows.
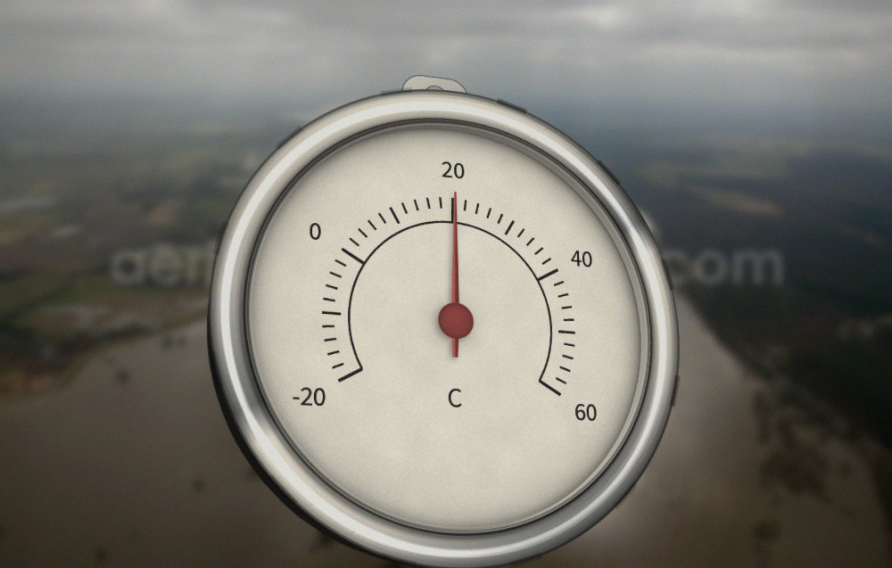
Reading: 20 °C
